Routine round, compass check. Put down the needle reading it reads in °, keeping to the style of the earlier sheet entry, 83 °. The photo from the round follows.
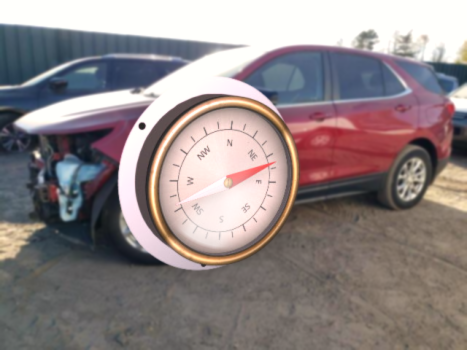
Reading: 67.5 °
